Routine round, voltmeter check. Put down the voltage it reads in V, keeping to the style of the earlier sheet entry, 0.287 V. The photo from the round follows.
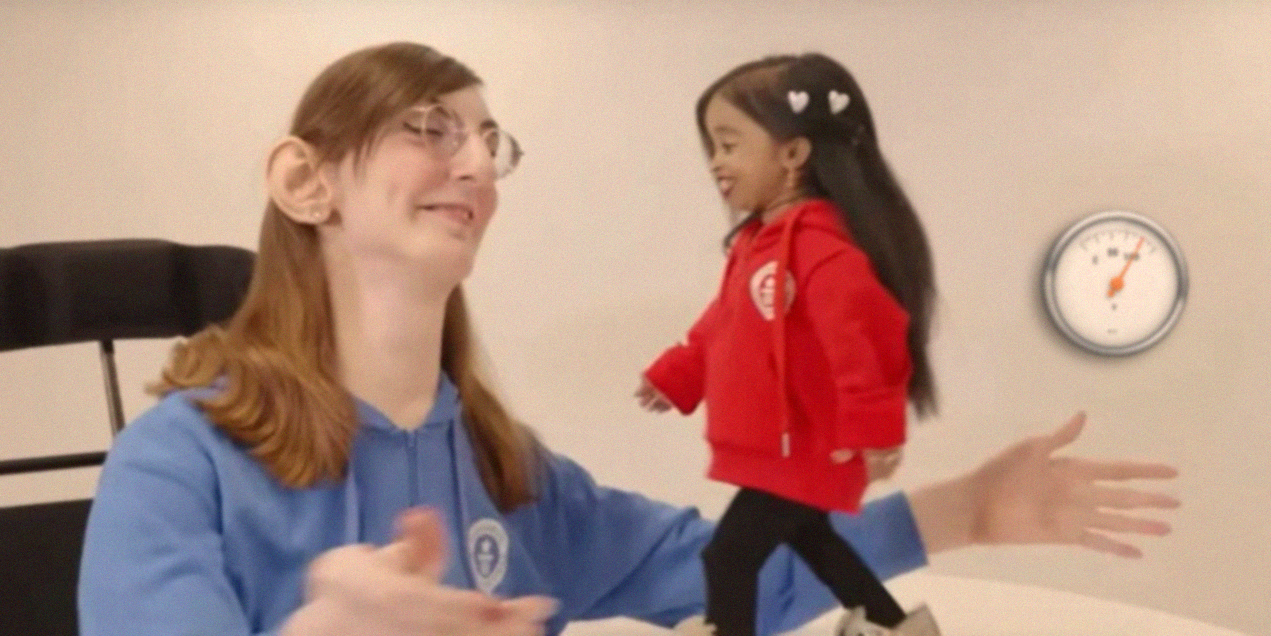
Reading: 160 V
